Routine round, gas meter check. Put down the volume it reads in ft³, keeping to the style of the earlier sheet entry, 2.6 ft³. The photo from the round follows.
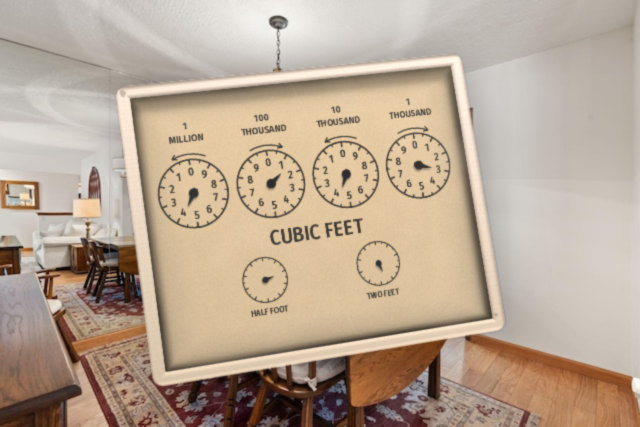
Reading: 414300 ft³
